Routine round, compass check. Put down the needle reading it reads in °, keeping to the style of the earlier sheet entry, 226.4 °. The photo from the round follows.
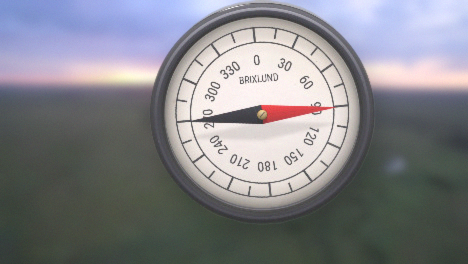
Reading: 90 °
